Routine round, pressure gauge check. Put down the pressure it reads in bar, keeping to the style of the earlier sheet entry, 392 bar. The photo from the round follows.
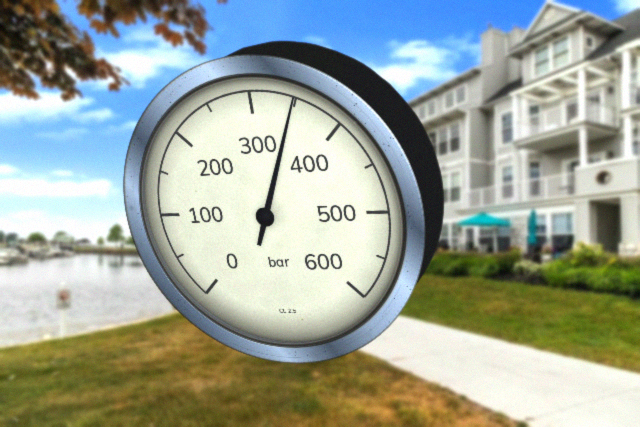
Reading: 350 bar
